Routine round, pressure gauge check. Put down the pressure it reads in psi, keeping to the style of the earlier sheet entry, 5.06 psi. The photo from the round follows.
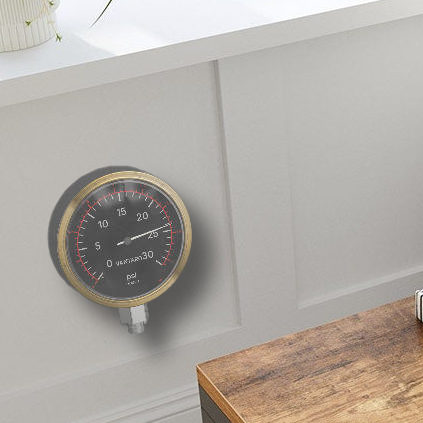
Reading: 24 psi
